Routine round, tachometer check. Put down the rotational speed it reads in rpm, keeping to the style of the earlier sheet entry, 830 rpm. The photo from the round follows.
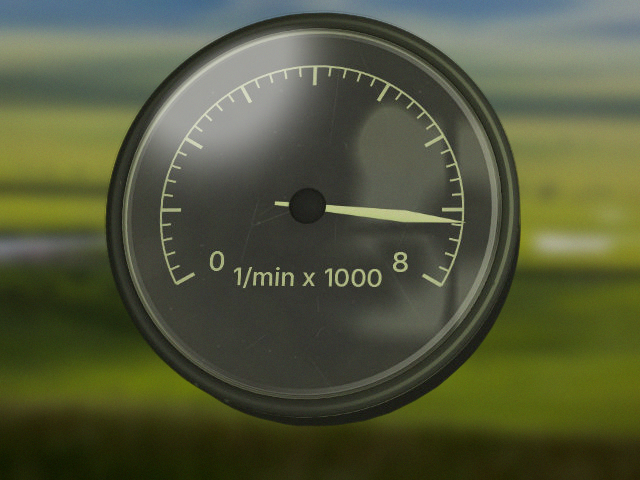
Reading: 7200 rpm
